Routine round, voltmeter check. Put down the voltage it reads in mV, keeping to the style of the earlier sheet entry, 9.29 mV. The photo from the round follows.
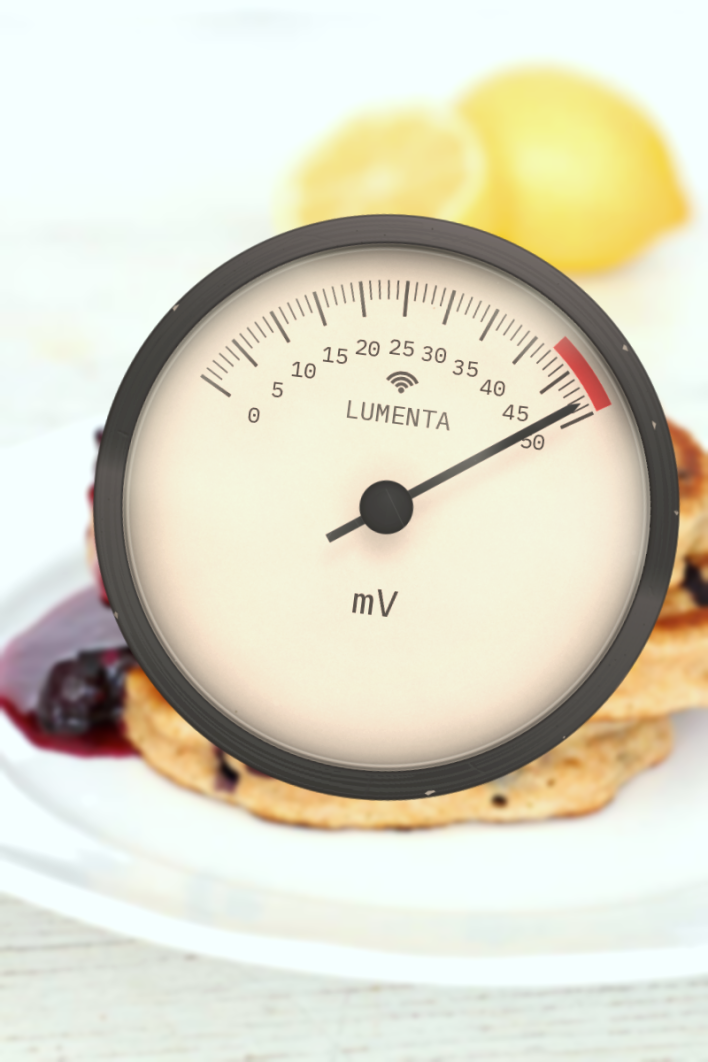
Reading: 48.5 mV
